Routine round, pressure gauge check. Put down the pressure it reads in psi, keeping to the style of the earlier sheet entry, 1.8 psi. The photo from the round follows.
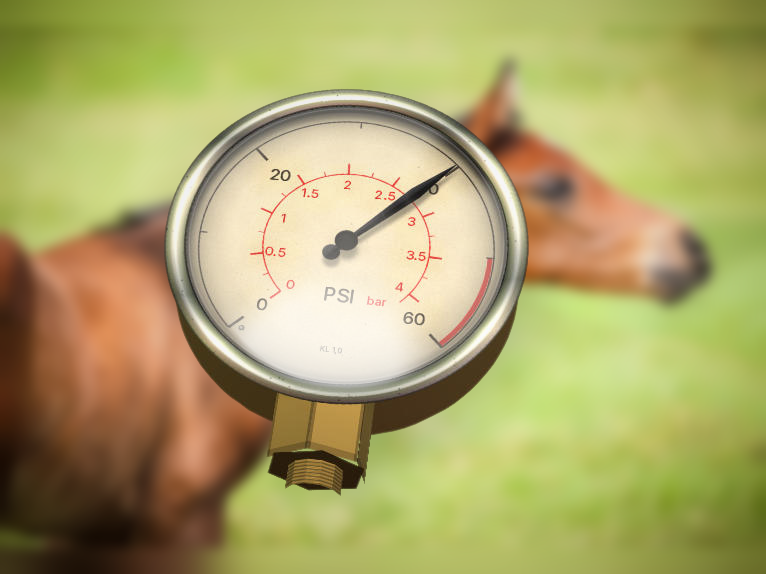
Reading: 40 psi
